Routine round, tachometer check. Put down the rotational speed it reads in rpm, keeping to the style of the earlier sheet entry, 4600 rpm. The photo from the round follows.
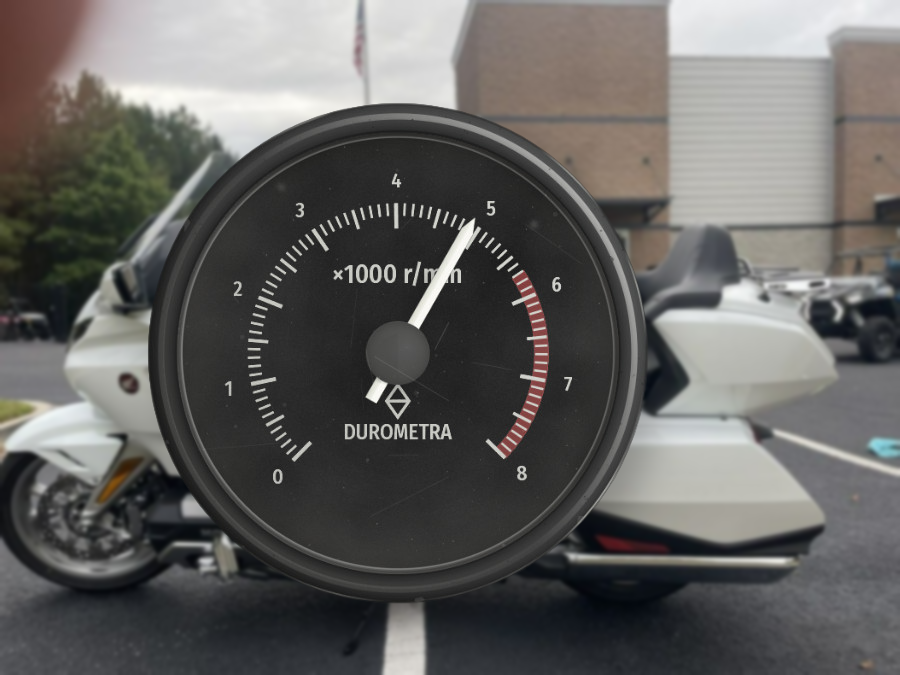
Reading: 4900 rpm
